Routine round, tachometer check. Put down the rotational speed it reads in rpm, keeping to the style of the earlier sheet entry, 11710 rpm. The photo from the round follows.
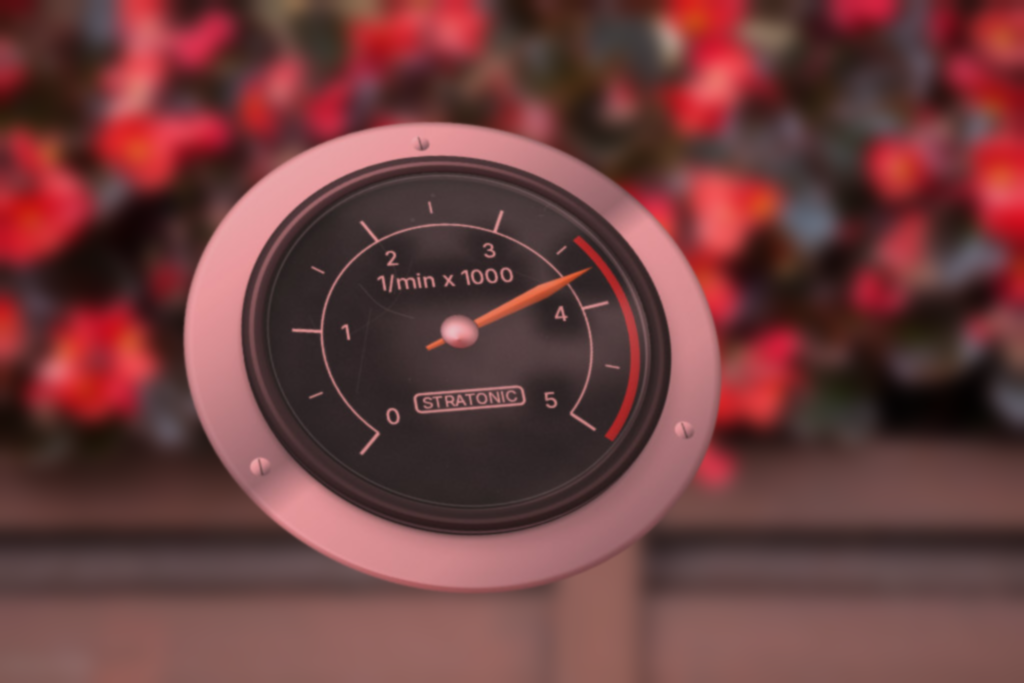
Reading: 3750 rpm
